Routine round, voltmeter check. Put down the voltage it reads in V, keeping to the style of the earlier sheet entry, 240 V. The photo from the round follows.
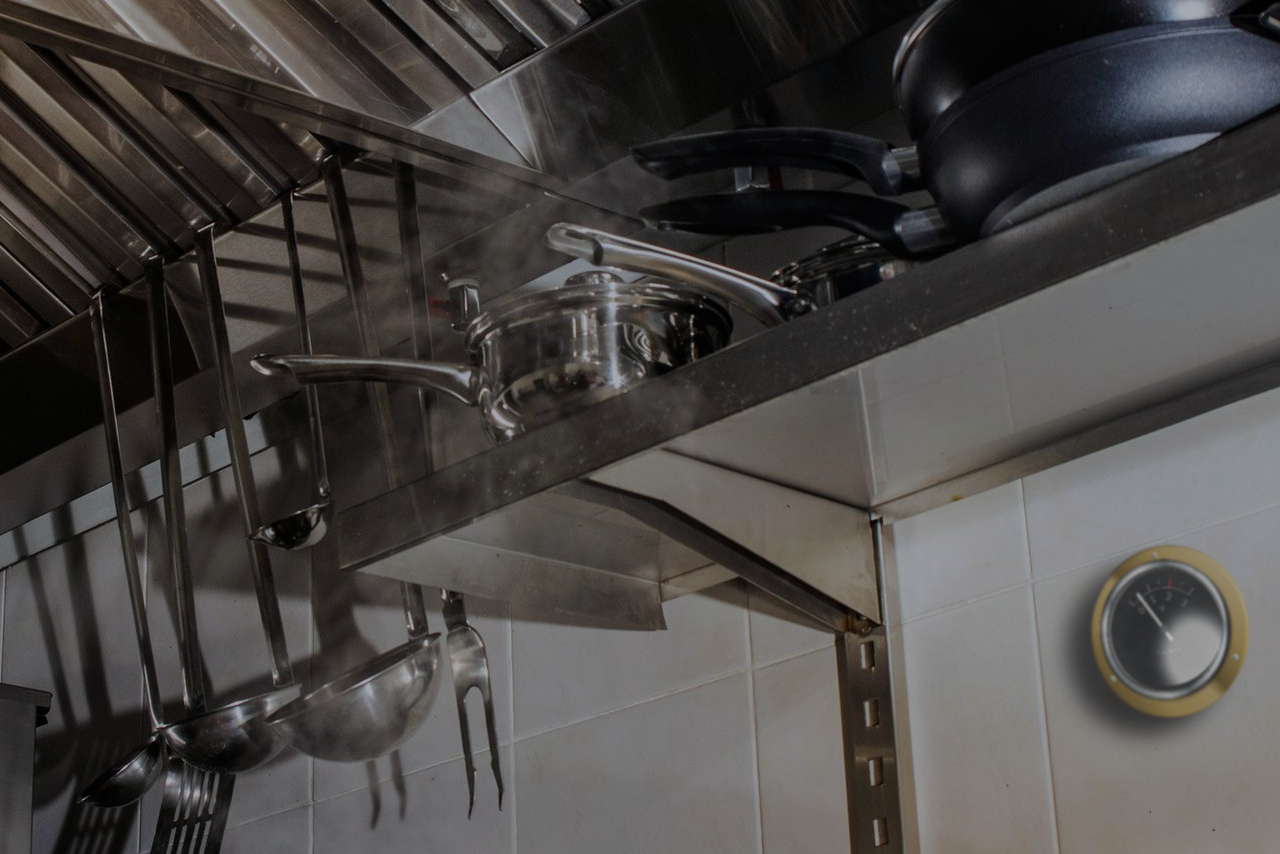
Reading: 0.5 V
